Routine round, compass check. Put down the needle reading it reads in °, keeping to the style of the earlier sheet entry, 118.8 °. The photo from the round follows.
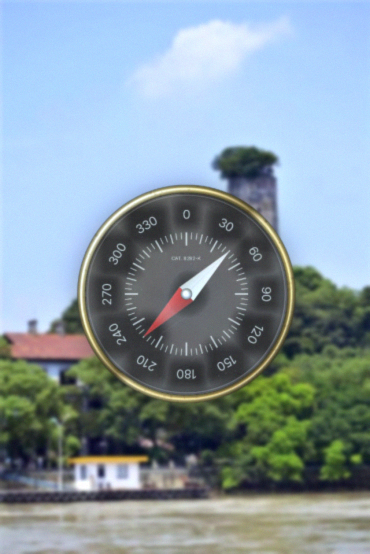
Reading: 225 °
